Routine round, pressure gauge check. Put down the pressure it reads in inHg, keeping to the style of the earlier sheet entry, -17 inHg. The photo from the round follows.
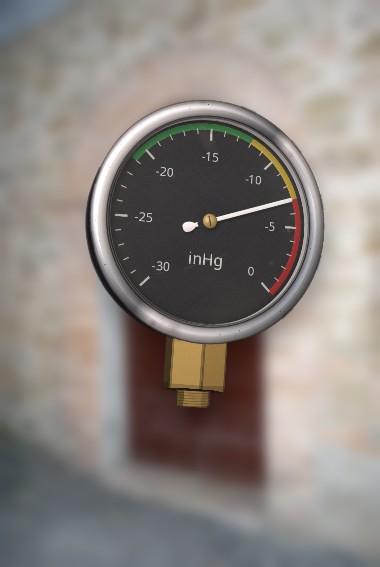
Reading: -7 inHg
